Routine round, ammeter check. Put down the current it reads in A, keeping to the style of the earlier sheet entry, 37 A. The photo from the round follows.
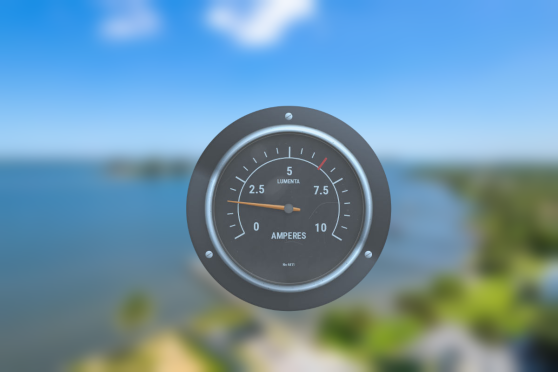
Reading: 1.5 A
